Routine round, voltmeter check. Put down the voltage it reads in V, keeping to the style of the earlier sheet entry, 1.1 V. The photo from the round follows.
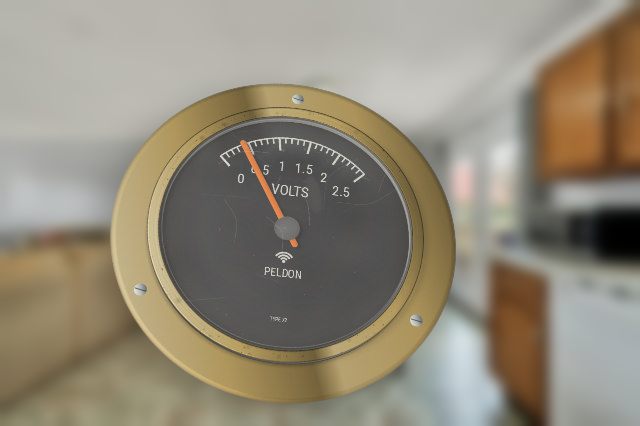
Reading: 0.4 V
